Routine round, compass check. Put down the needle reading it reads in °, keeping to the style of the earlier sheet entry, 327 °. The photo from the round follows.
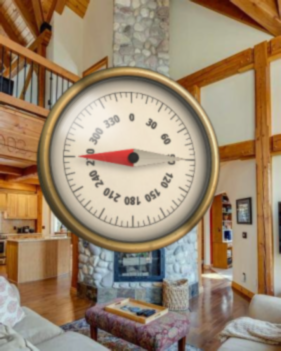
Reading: 270 °
